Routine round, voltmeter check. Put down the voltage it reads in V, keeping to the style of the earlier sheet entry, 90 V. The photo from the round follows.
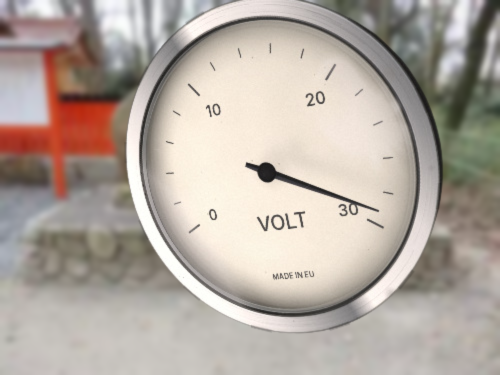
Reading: 29 V
